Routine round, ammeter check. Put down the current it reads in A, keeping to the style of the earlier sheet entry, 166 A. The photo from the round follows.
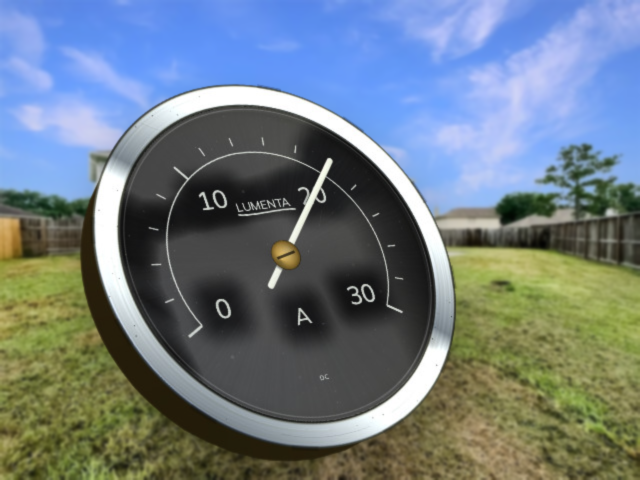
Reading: 20 A
